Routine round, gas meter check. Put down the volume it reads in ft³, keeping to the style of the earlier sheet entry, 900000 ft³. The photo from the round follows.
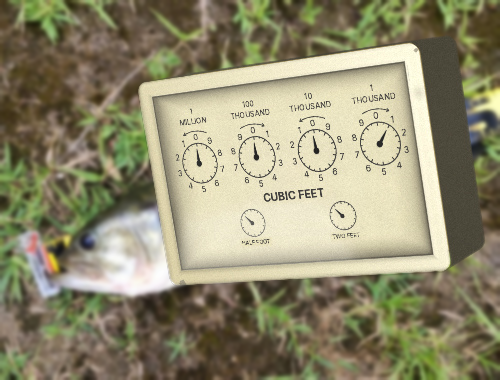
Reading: 100 ft³
